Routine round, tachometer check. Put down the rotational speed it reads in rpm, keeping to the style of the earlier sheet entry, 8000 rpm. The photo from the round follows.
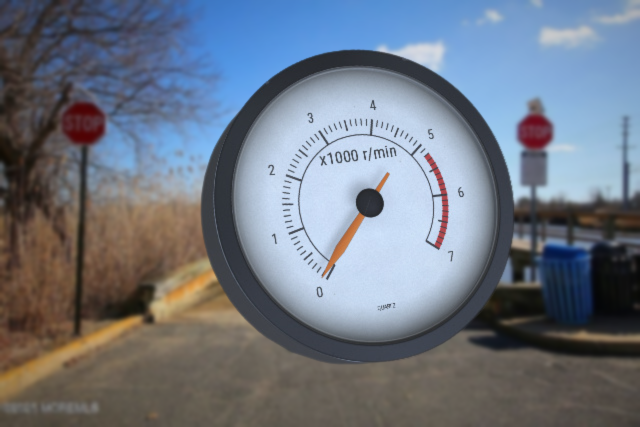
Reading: 100 rpm
